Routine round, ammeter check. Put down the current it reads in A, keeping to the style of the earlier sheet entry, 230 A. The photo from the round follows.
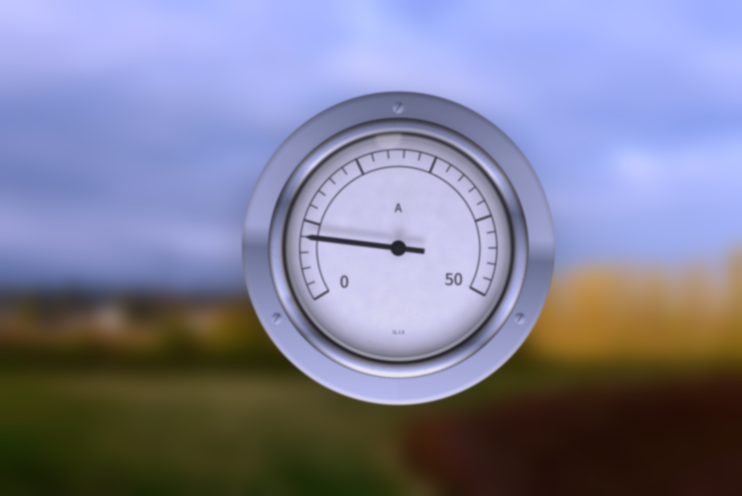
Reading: 8 A
